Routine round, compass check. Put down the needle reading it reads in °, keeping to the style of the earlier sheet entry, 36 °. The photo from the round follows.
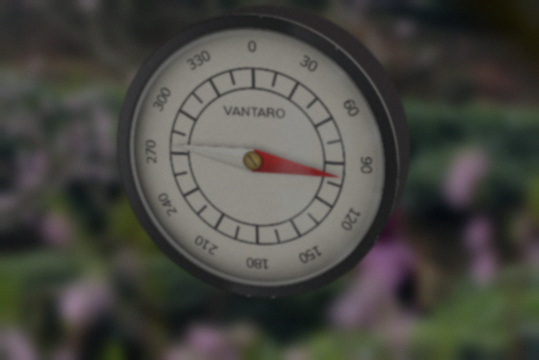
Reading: 97.5 °
